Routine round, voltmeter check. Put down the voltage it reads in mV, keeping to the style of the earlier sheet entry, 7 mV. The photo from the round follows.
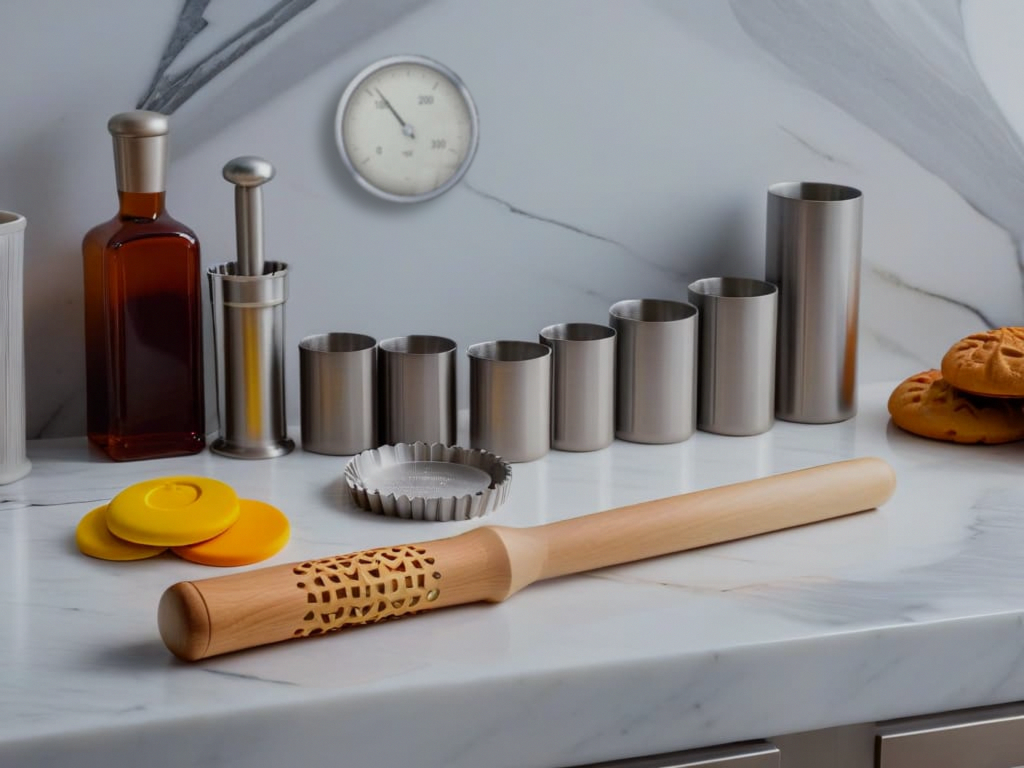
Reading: 110 mV
